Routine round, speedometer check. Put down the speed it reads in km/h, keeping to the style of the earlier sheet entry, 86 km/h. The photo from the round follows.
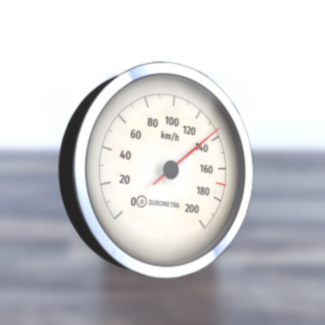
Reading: 135 km/h
